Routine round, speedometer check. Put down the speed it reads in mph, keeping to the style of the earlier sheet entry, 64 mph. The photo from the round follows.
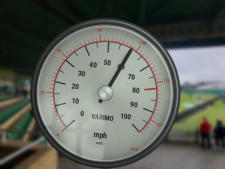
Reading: 60 mph
